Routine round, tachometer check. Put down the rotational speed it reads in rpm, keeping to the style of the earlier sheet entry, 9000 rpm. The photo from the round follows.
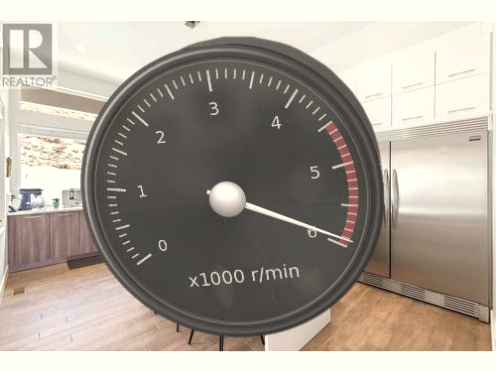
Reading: 5900 rpm
